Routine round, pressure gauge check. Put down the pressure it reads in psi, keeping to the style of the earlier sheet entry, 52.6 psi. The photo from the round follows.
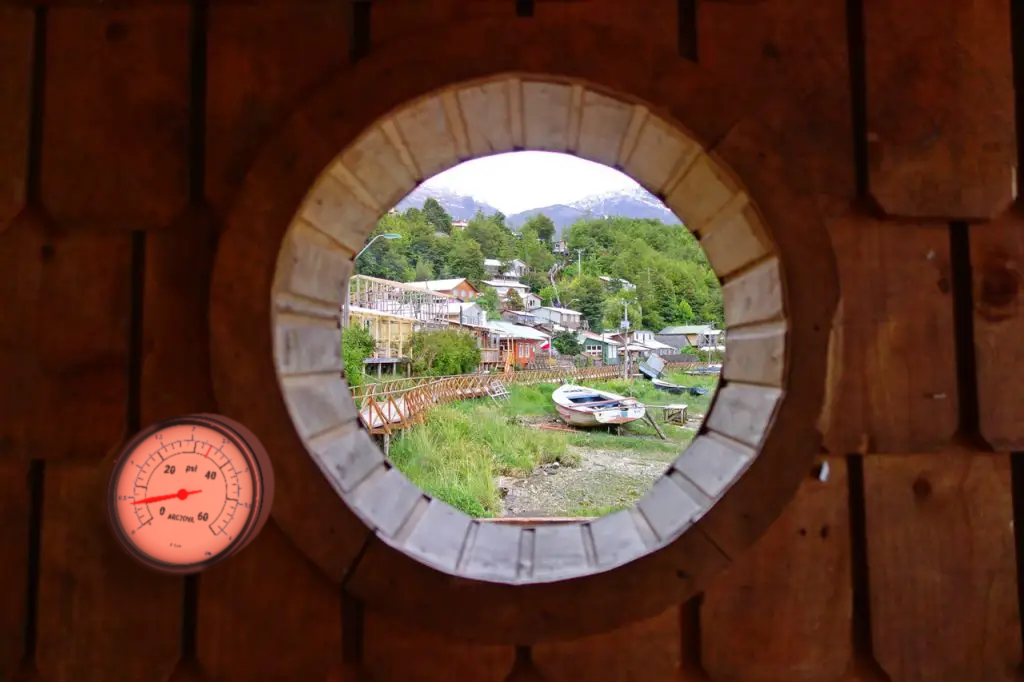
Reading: 6 psi
